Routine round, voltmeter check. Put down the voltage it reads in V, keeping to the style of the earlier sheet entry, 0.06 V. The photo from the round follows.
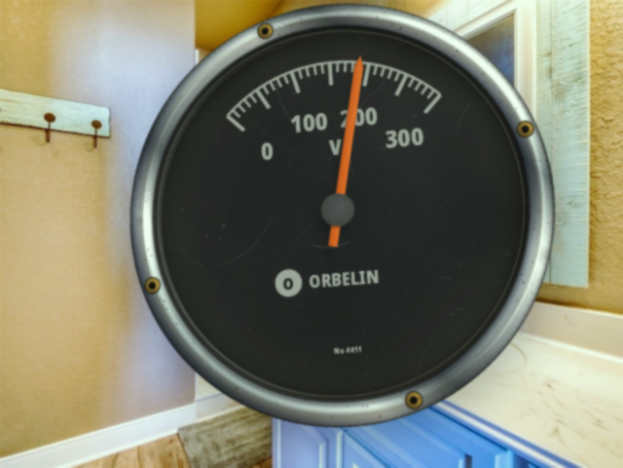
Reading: 190 V
